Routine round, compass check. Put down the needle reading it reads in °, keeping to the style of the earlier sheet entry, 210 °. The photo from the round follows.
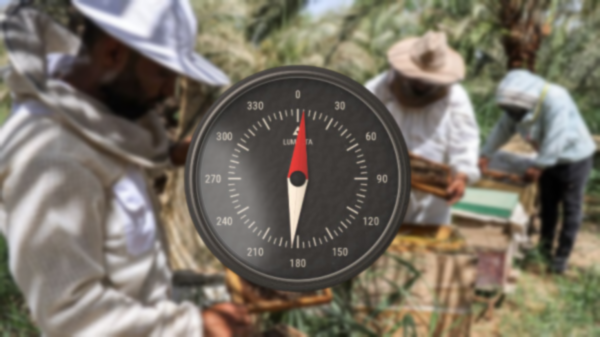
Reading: 5 °
